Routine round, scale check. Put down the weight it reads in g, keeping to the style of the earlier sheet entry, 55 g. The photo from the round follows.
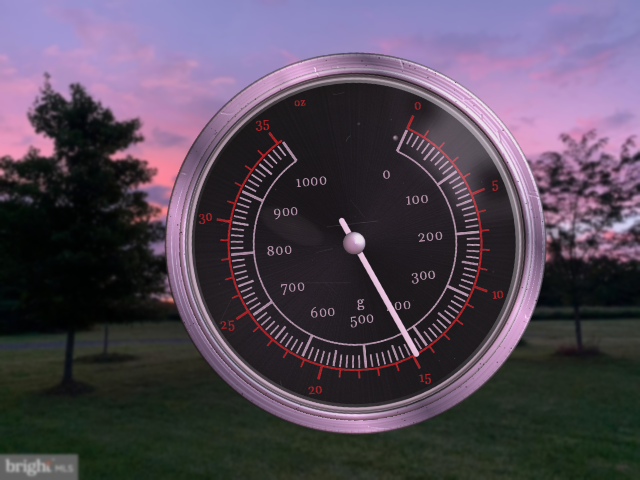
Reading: 420 g
